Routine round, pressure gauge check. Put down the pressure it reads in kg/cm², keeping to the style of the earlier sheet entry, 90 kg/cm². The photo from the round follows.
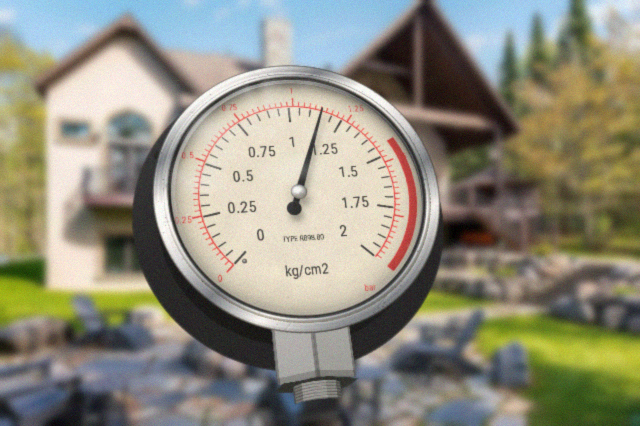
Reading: 1.15 kg/cm²
